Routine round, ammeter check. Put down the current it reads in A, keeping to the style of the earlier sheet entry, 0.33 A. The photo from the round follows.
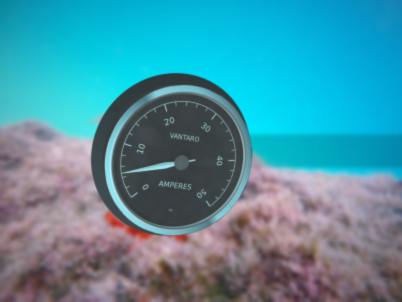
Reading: 5 A
